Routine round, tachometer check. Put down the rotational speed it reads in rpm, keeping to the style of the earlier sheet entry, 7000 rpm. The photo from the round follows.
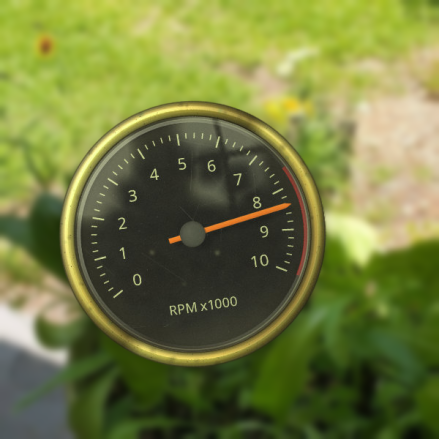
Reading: 8400 rpm
